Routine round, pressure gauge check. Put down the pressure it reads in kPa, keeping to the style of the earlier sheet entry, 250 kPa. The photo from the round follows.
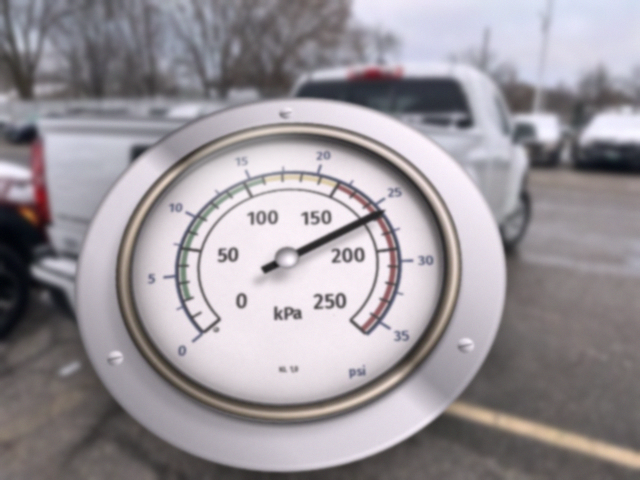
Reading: 180 kPa
